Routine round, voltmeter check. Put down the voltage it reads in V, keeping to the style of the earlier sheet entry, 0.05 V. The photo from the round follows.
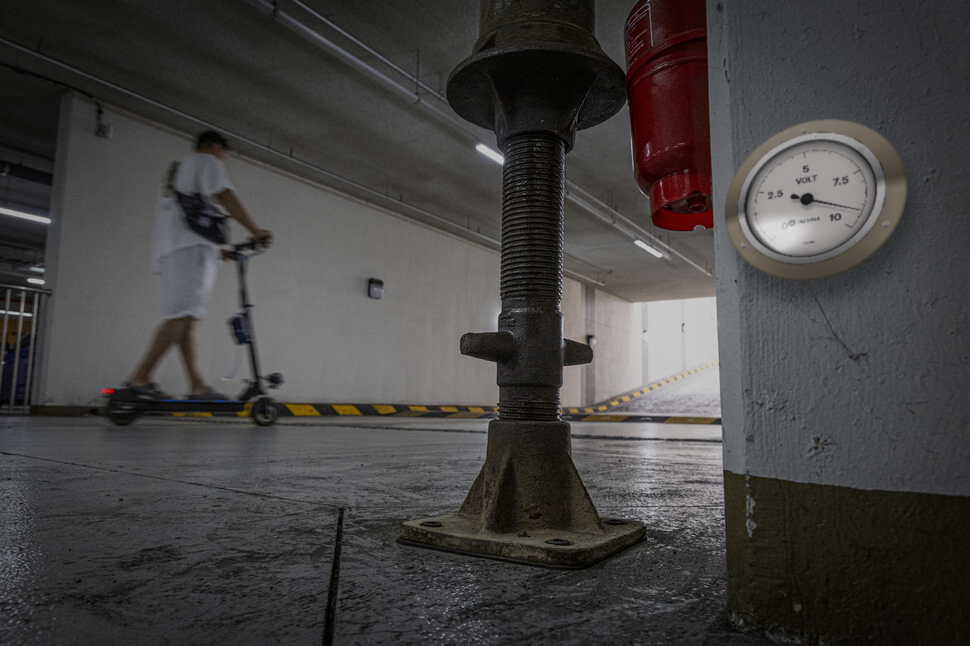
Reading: 9.25 V
